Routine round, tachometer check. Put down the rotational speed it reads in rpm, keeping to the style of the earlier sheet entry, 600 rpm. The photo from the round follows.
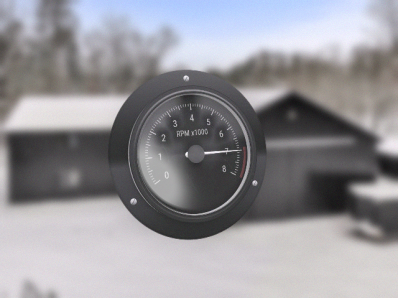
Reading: 7000 rpm
